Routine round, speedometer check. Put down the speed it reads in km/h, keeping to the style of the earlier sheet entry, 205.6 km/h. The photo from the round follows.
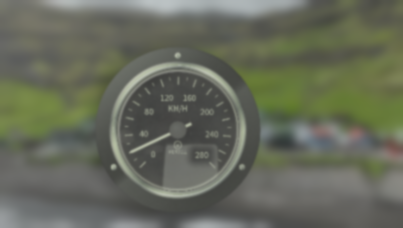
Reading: 20 km/h
